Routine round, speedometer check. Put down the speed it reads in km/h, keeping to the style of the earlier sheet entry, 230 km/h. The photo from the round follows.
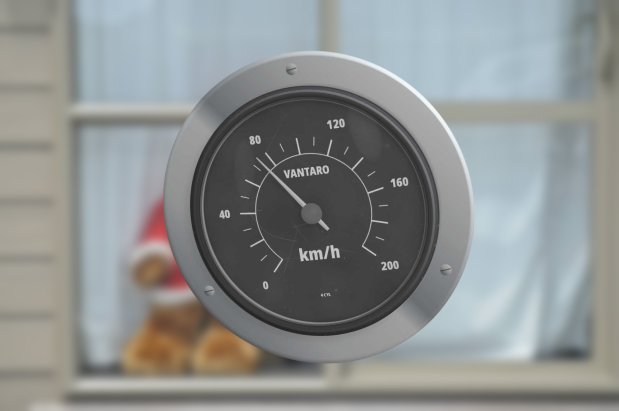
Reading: 75 km/h
